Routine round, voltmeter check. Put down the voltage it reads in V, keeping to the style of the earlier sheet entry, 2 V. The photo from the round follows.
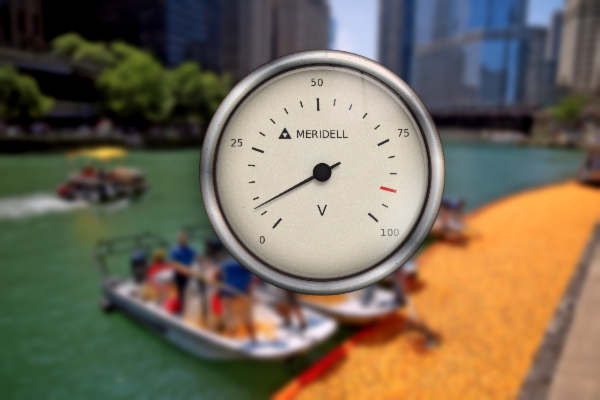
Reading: 7.5 V
